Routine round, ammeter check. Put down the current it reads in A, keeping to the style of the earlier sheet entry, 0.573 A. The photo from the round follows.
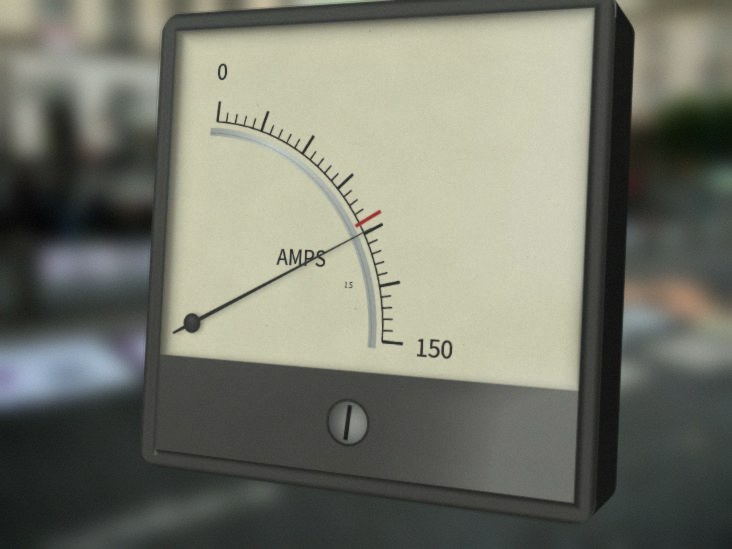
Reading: 100 A
